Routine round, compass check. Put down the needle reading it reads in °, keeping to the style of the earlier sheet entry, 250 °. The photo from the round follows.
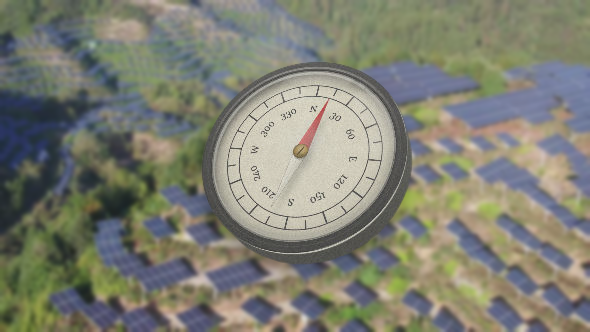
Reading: 15 °
